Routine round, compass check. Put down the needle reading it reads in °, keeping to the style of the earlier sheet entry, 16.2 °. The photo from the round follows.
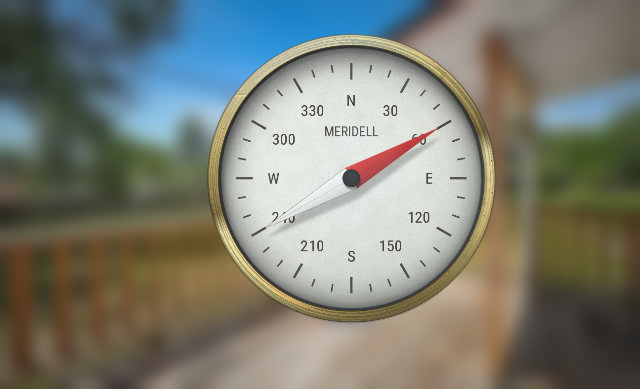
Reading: 60 °
